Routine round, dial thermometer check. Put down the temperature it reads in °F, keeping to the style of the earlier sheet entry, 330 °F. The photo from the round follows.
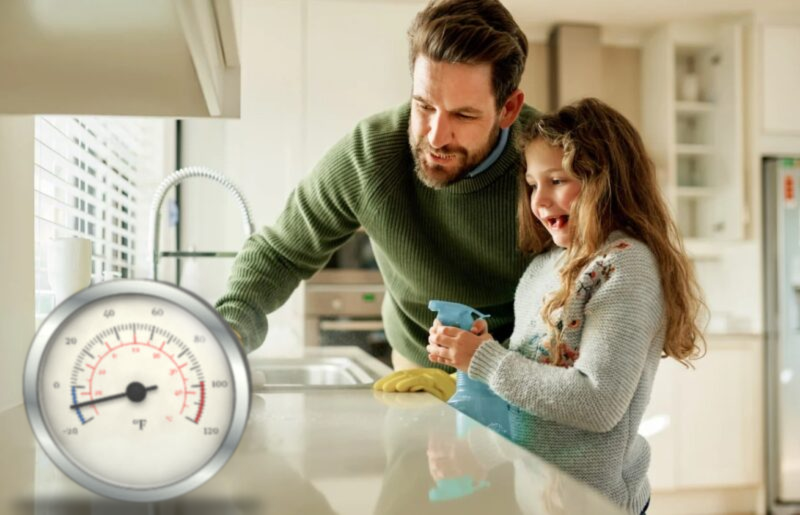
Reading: -10 °F
